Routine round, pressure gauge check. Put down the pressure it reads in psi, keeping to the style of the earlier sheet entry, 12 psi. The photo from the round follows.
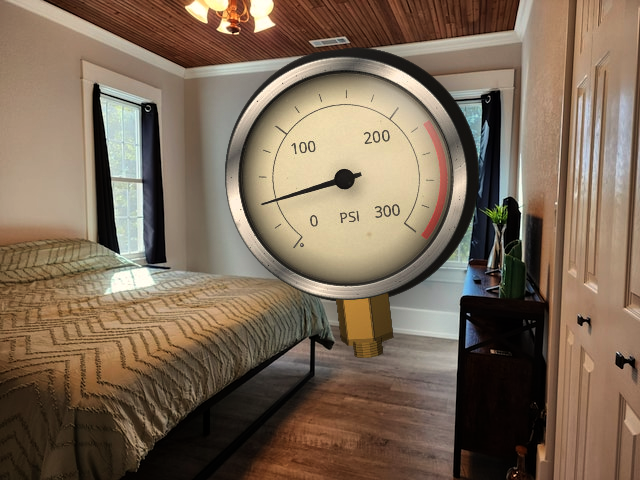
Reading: 40 psi
